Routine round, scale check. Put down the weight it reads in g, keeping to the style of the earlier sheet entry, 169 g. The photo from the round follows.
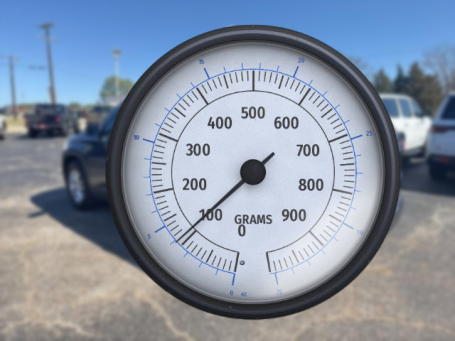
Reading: 110 g
